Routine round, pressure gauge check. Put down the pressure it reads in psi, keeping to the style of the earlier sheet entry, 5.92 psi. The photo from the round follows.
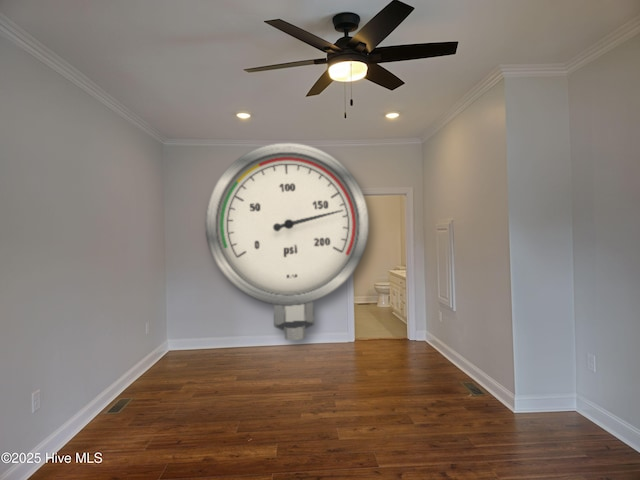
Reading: 165 psi
